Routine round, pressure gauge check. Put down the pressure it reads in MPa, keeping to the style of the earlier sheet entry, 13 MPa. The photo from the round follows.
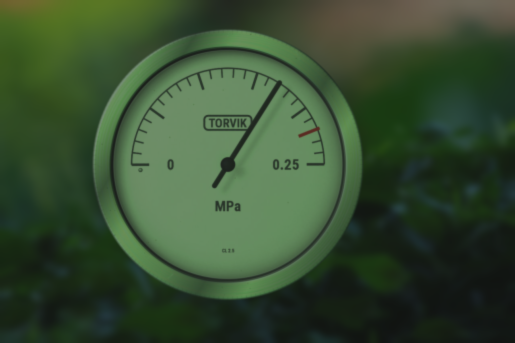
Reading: 0.17 MPa
